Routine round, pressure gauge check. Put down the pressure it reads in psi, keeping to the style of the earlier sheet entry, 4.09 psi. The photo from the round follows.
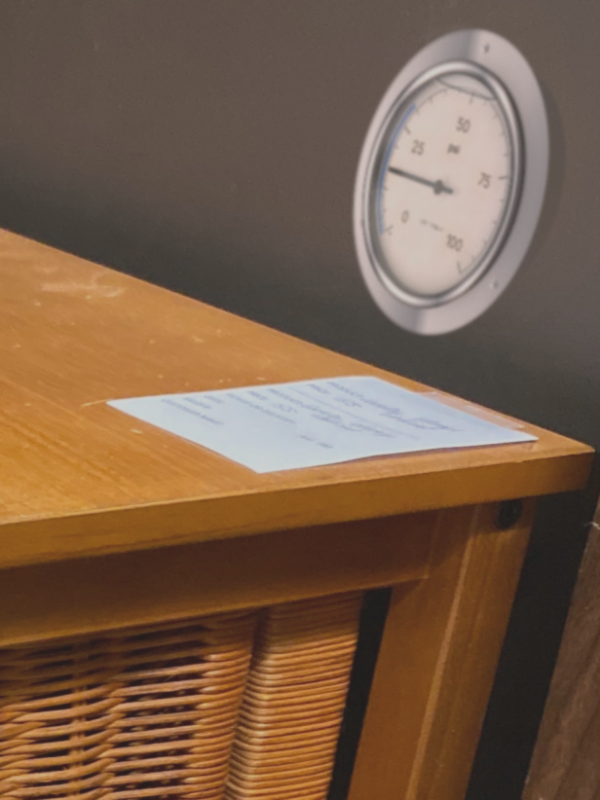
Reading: 15 psi
